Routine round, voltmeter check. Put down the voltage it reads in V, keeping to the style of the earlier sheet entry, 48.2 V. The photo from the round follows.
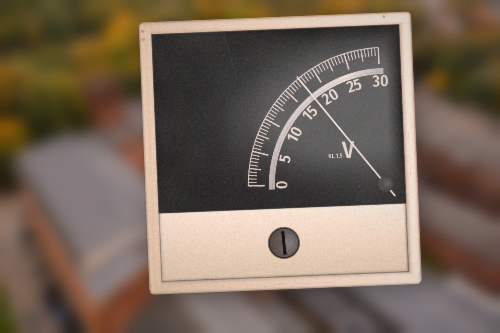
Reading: 17.5 V
